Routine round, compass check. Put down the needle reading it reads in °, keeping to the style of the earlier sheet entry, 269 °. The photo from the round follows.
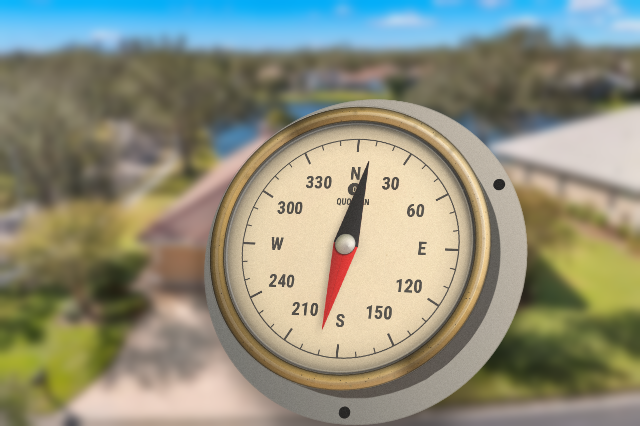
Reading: 190 °
